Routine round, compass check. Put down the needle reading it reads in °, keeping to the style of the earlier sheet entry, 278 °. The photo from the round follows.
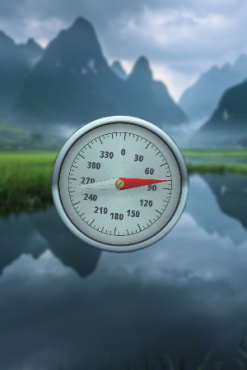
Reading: 80 °
